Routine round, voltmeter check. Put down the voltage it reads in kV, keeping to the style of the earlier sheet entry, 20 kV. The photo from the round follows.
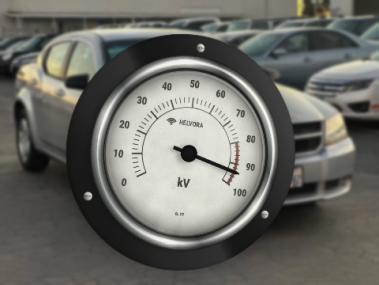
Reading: 94 kV
